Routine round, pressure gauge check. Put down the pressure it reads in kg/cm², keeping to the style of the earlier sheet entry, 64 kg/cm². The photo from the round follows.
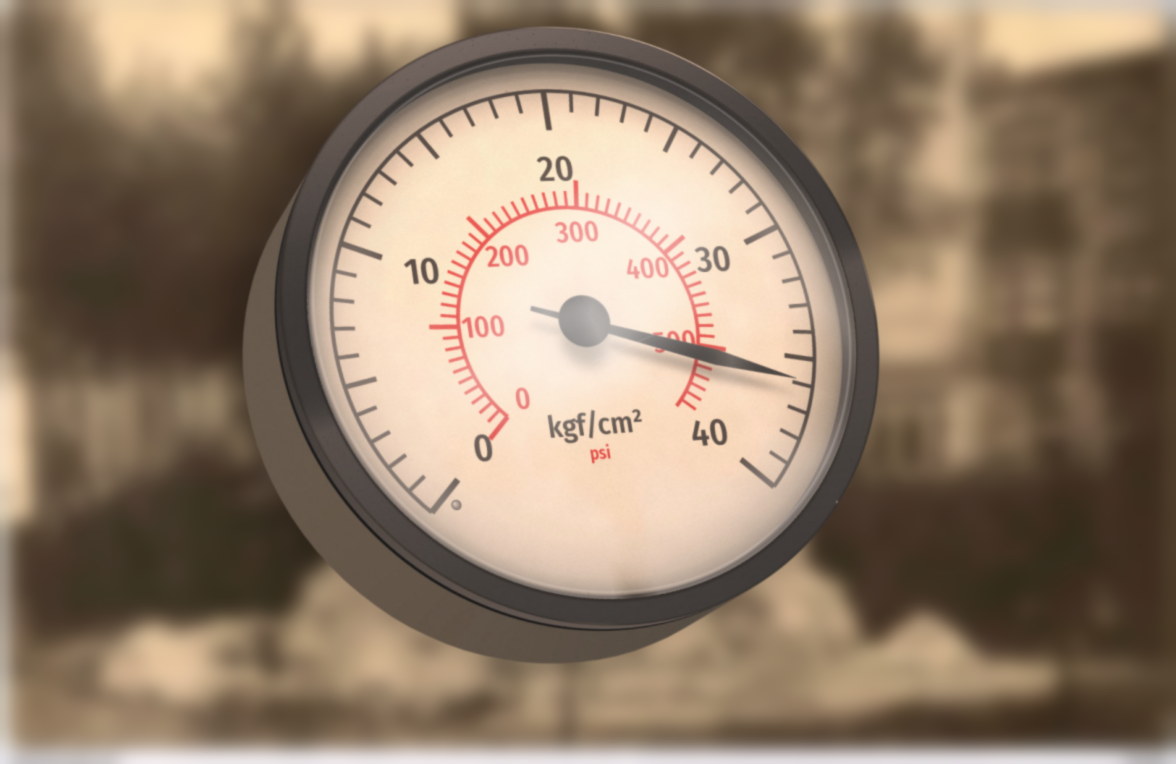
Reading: 36 kg/cm²
